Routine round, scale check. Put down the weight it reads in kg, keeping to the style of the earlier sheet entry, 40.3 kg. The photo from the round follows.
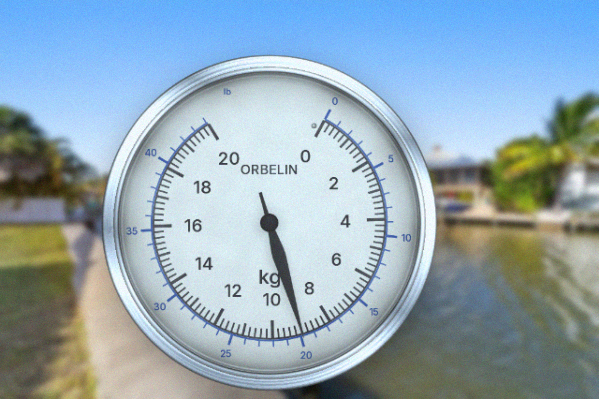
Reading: 9 kg
